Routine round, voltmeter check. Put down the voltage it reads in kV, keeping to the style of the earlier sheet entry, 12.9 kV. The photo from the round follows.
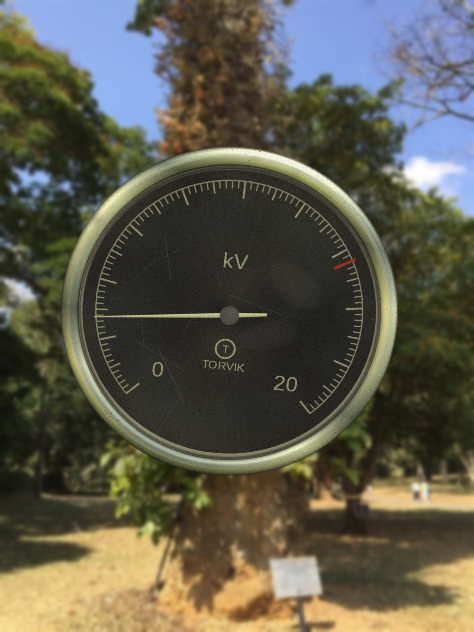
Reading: 2.8 kV
